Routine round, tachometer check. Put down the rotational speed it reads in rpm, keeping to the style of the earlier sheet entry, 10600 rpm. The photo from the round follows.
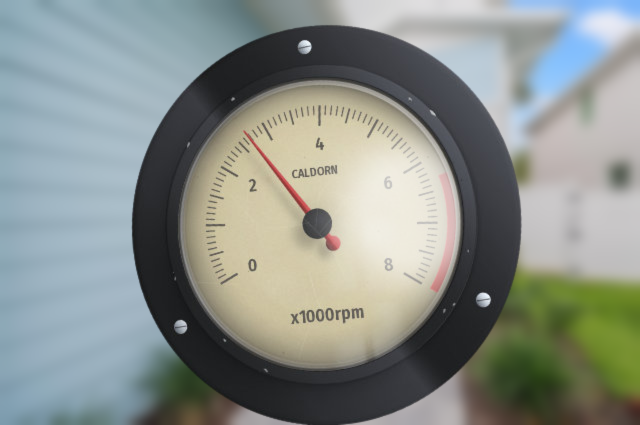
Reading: 2700 rpm
